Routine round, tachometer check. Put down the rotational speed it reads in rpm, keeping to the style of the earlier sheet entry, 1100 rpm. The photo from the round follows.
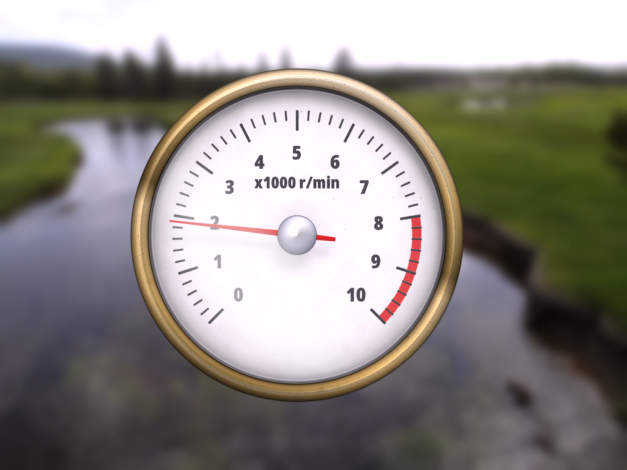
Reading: 1900 rpm
